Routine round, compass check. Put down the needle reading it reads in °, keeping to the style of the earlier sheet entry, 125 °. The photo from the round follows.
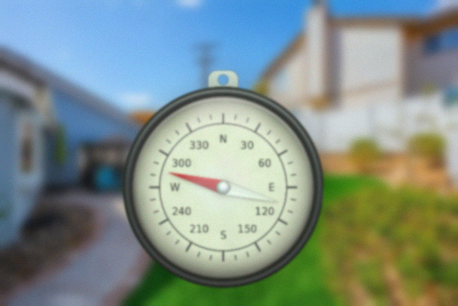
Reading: 285 °
